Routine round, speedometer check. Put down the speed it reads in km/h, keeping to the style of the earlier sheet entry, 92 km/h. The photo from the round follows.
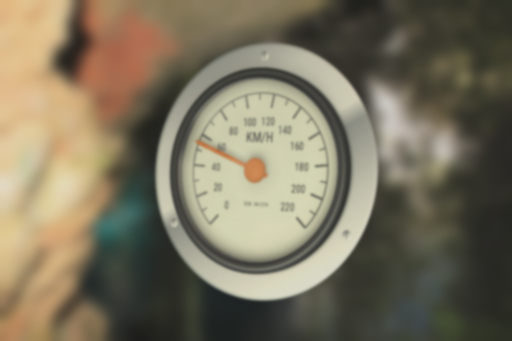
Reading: 55 km/h
